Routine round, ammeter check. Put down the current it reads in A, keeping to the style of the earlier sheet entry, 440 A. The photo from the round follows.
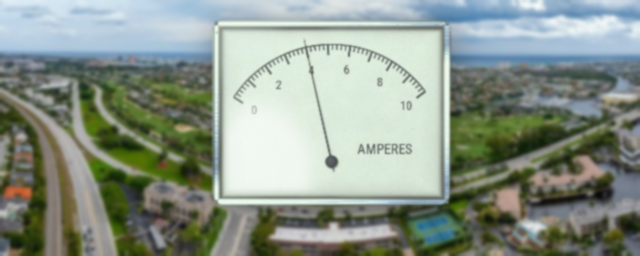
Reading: 4 A
